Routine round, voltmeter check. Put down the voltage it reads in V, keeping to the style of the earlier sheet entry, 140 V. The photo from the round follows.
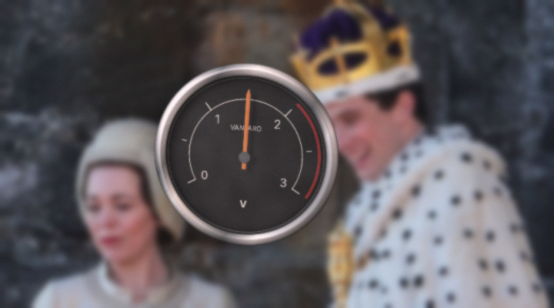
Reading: 1.5 V
